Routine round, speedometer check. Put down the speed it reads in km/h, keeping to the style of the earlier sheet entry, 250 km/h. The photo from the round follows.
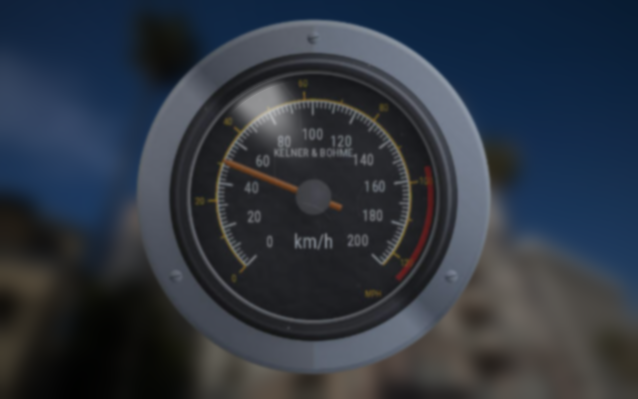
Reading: 50 km/h
